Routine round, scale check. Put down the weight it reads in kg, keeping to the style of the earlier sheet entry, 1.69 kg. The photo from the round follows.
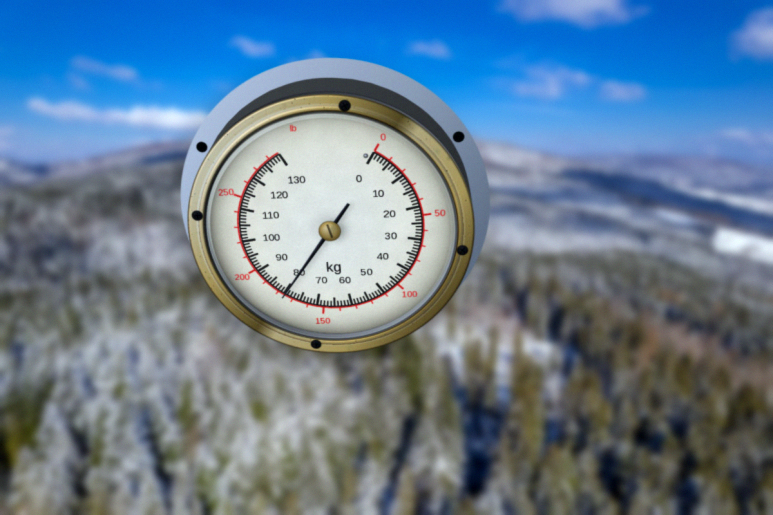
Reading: 80 kg
